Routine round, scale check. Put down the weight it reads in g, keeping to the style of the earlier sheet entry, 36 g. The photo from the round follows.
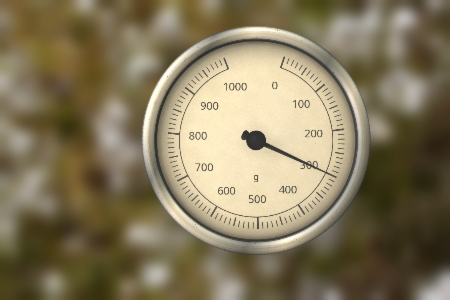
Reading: 300 g
